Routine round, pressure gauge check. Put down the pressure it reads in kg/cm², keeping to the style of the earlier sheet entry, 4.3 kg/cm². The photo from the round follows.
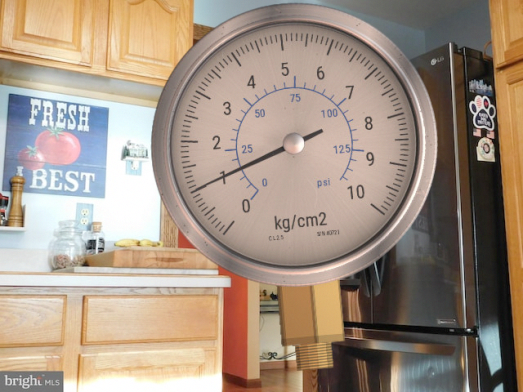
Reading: 1 kg/cm²
